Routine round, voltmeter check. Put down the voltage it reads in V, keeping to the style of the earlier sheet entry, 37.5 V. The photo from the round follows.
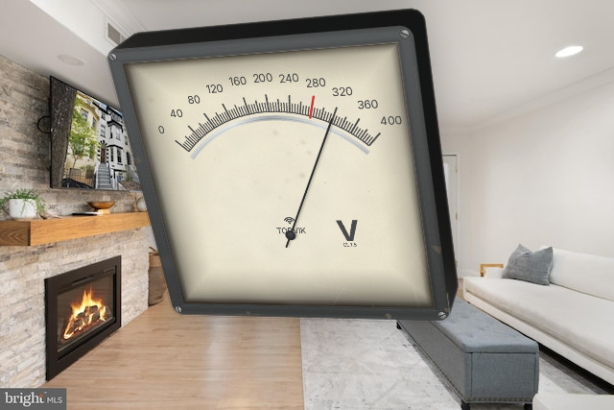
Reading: 320 V
